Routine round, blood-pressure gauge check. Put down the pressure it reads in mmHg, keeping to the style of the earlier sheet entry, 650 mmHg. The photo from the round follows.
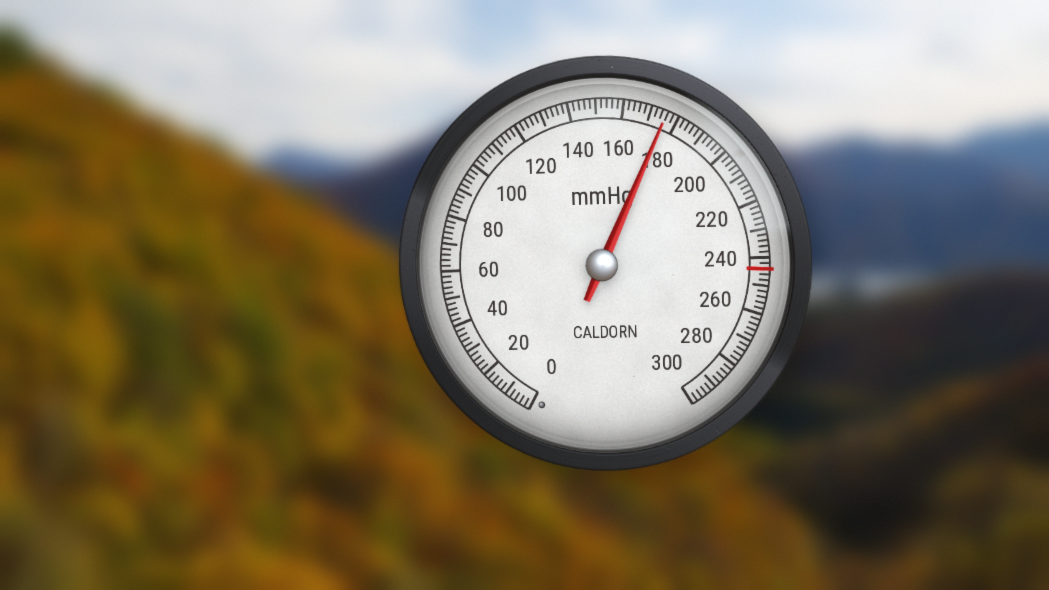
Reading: 176 mmHg
